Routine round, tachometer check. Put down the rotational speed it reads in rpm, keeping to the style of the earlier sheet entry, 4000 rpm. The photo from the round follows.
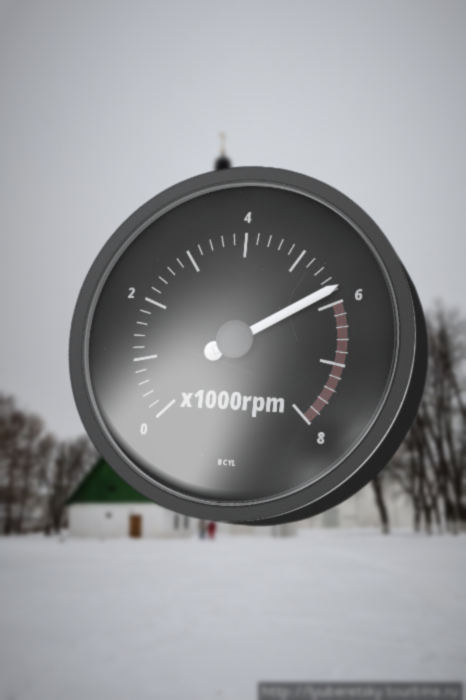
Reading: 5800 rpm
